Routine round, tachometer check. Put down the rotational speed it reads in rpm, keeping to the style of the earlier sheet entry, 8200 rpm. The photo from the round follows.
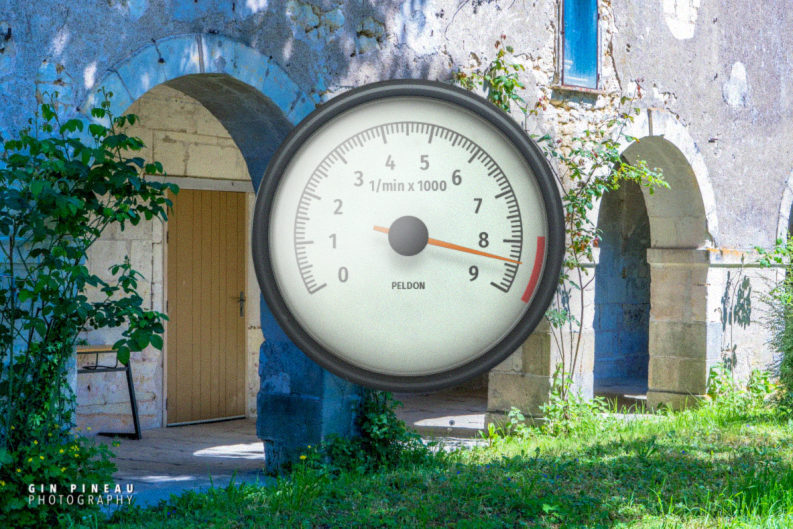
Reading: 8400 rpm
